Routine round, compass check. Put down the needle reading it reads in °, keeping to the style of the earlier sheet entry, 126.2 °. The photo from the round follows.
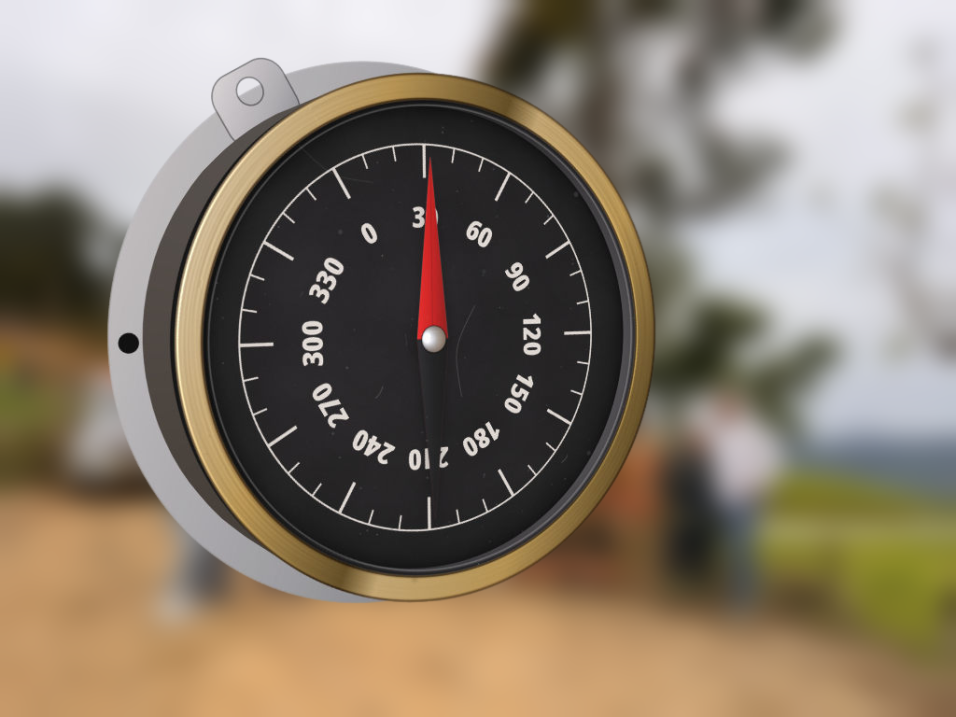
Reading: 30 °
